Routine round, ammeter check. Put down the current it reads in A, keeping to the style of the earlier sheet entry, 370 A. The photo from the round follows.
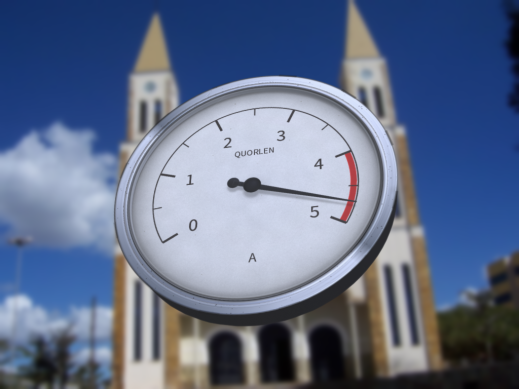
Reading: 4.75 A
